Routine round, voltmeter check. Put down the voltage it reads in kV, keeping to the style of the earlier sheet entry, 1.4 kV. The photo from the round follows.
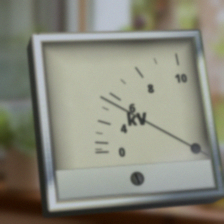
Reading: 5.5 kV
